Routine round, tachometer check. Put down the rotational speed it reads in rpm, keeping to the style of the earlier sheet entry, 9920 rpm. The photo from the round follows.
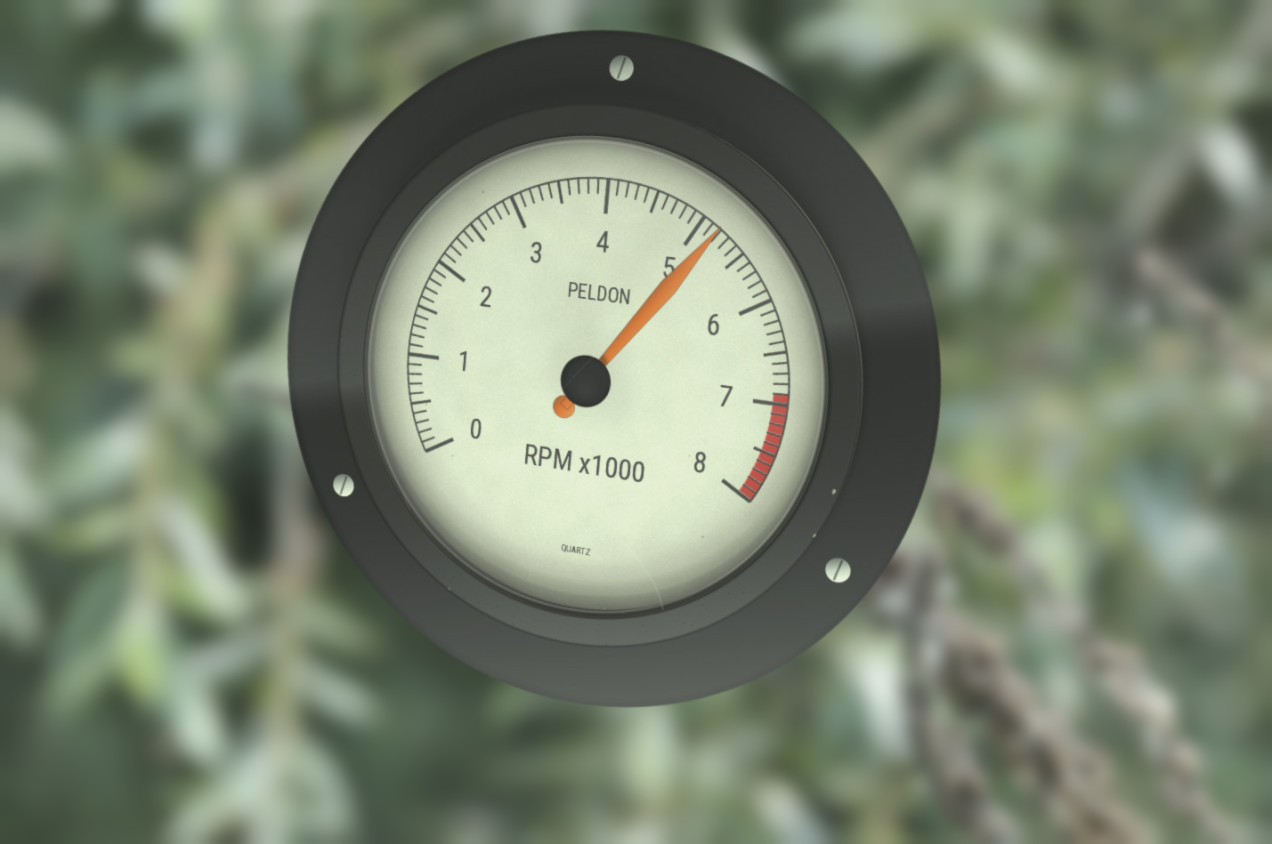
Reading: 5200 rpm
